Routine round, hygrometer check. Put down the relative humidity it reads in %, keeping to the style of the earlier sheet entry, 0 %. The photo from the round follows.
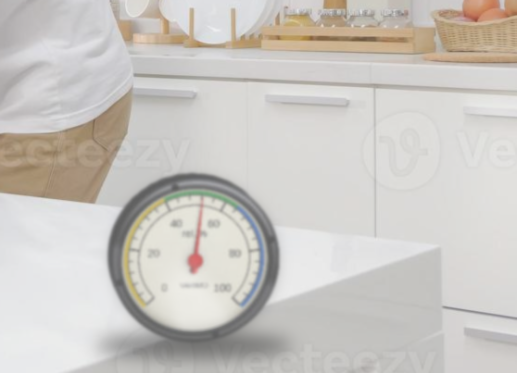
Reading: 52 %
